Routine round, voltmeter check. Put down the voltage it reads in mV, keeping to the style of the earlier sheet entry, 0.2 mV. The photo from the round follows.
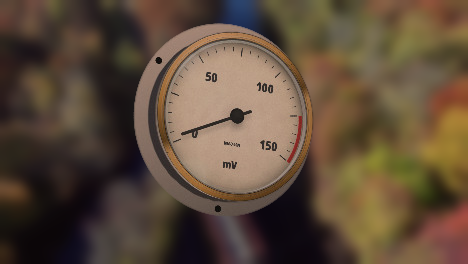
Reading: 2.5 mV
